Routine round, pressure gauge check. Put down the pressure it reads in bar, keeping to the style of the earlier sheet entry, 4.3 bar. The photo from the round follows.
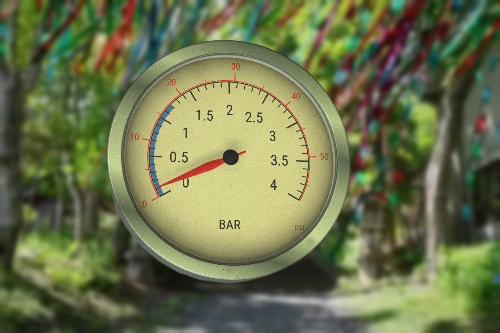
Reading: 0.1 bar
